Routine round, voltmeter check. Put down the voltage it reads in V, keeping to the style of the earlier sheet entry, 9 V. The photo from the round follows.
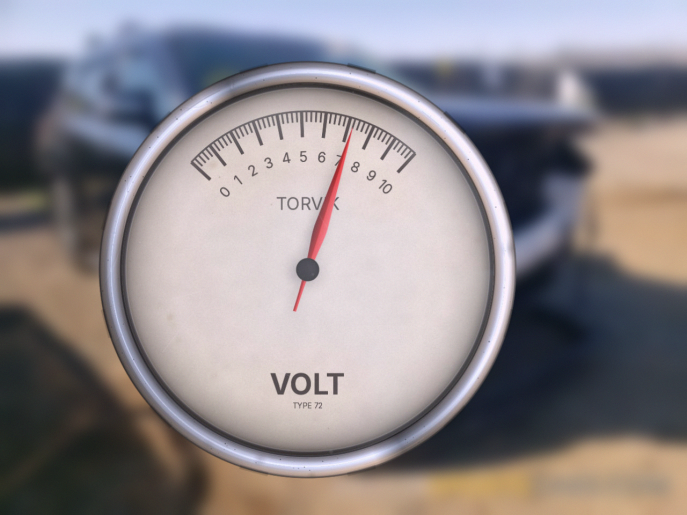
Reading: 7.2 V
